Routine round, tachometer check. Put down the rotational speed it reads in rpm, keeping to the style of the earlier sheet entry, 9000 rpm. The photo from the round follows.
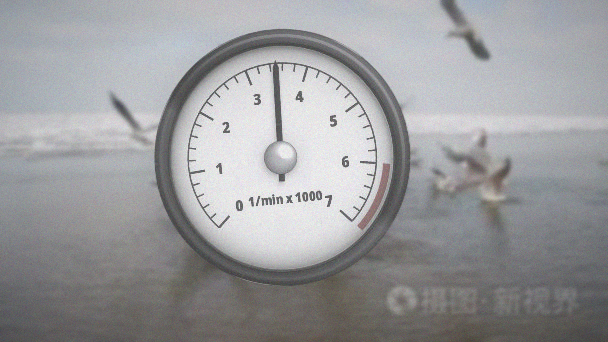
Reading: 3500 rpm
